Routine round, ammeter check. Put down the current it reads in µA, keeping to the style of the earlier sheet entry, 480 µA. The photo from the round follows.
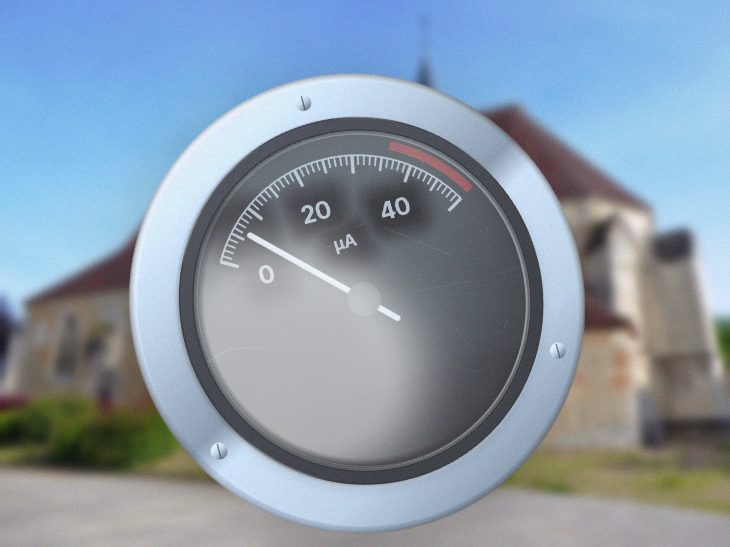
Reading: 6 µA
